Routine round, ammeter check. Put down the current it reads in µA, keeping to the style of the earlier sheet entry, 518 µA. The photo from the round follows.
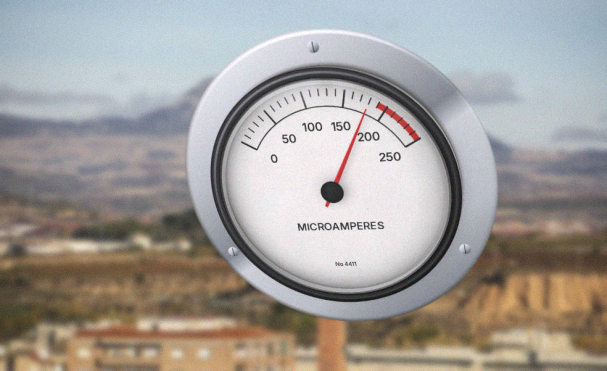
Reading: 180 µA
